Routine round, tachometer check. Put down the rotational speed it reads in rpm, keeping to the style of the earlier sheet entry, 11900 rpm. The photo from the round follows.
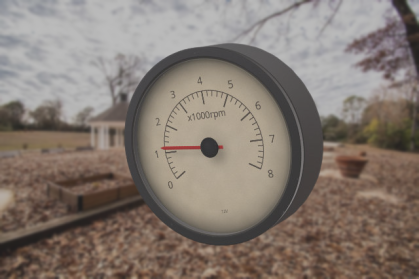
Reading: 1200 rpm
